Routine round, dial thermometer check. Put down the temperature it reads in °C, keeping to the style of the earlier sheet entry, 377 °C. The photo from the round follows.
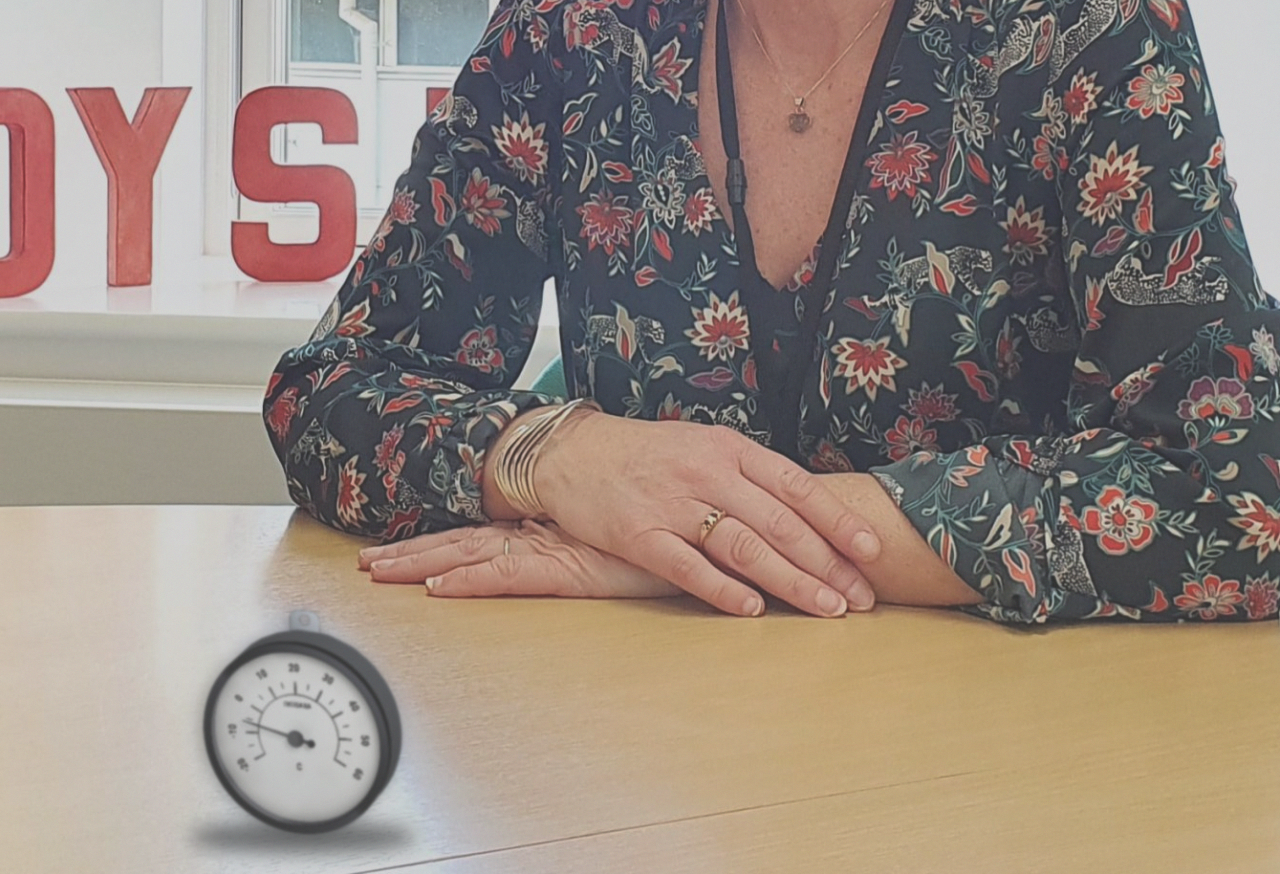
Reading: -5 °C
